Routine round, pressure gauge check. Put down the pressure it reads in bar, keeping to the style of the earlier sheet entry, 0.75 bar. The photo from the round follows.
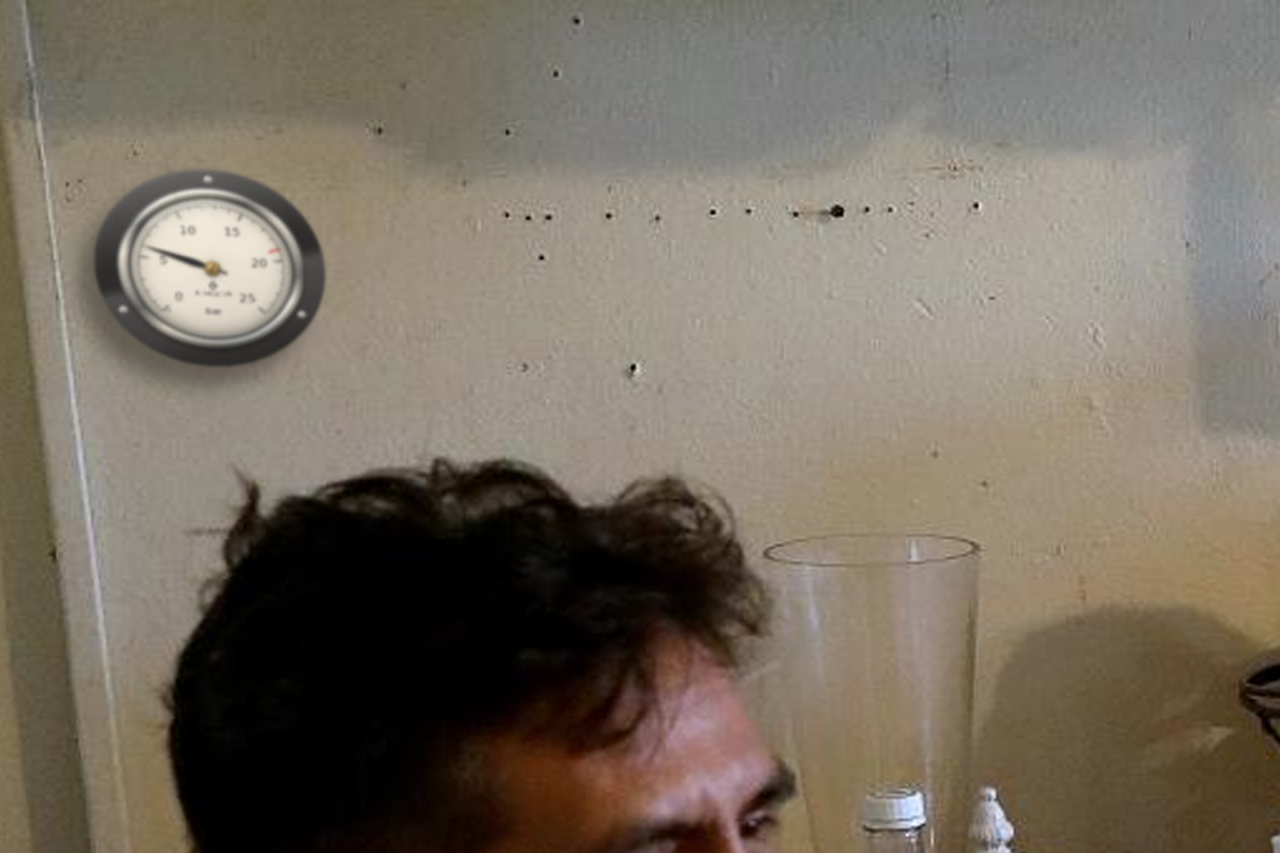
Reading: 6 bar
